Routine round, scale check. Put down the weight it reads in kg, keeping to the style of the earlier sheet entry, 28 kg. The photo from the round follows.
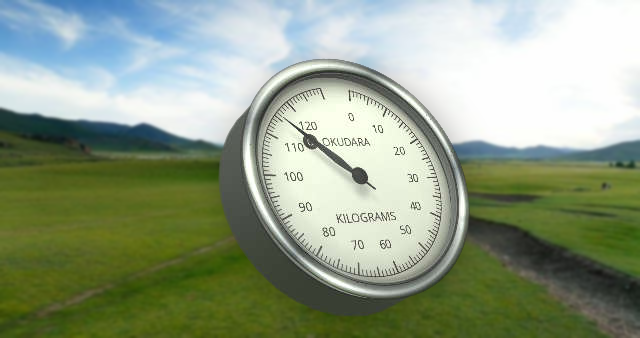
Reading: 115 kg
